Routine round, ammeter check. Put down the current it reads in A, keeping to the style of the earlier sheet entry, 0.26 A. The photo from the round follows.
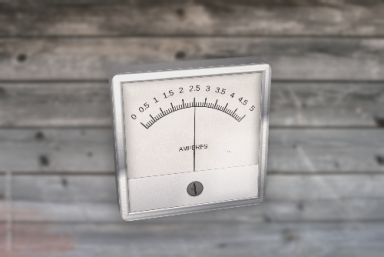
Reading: 2.5 A
